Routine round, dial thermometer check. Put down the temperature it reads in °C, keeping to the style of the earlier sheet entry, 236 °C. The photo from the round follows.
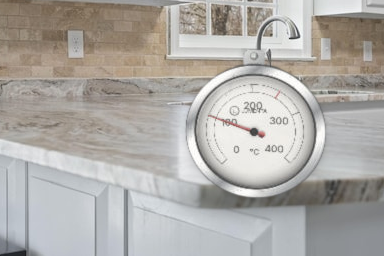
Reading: 100 °C
